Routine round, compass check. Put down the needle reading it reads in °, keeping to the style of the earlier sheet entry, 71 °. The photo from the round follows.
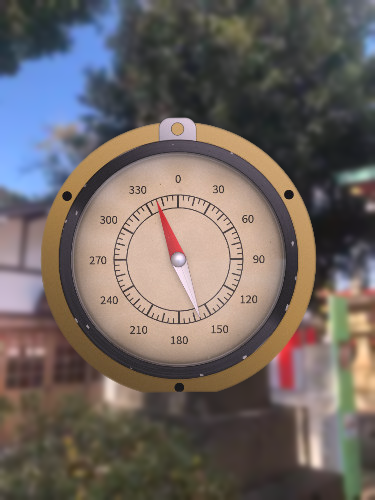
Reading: 340 °
